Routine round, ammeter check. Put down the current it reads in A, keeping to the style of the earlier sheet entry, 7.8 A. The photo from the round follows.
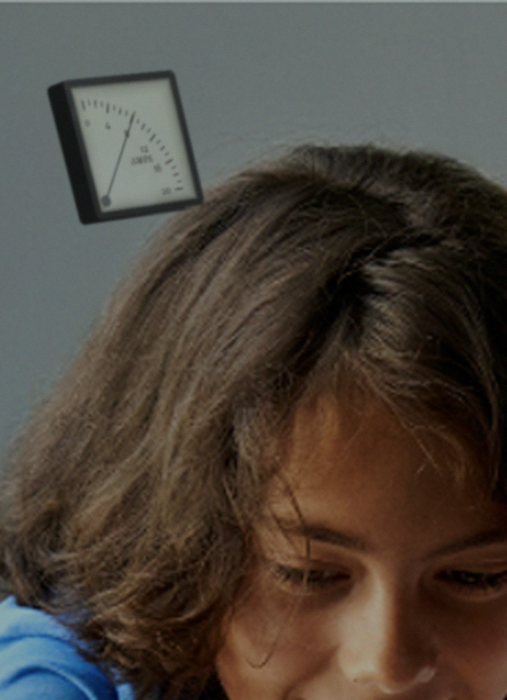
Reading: 8 A
